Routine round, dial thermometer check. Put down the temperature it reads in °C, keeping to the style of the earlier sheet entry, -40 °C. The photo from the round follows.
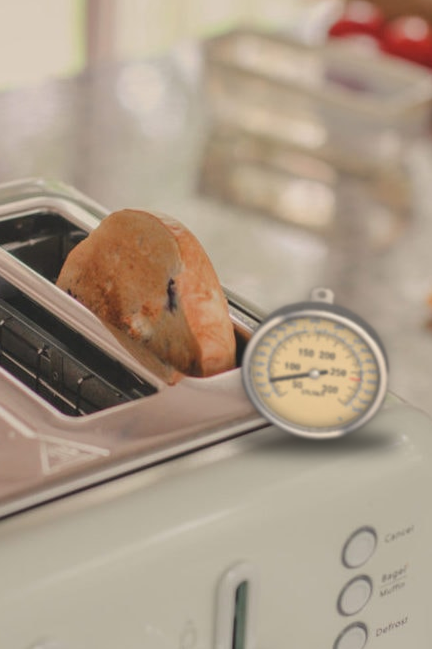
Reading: 75 °C
